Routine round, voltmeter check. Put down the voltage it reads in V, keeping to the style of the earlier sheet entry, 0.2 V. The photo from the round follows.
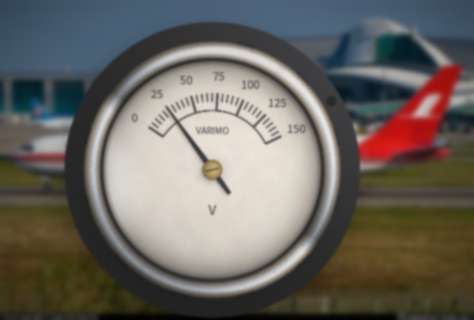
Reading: 25 V
